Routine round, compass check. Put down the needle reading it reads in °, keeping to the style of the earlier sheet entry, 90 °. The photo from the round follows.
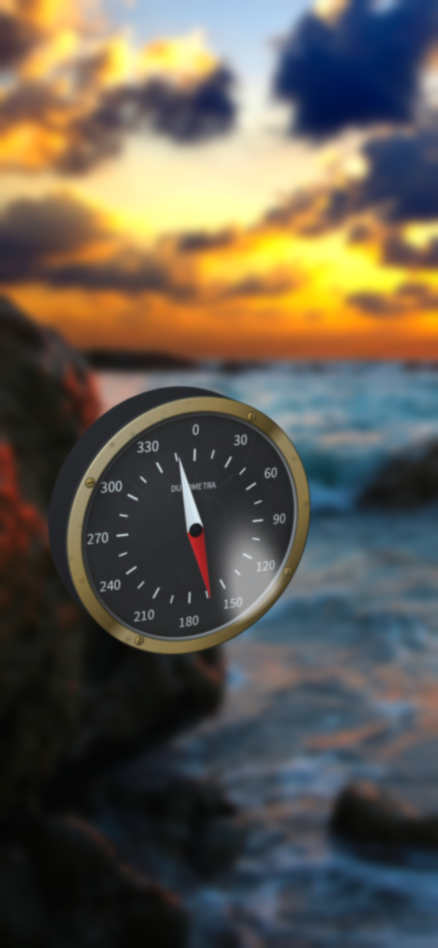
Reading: 165 °
